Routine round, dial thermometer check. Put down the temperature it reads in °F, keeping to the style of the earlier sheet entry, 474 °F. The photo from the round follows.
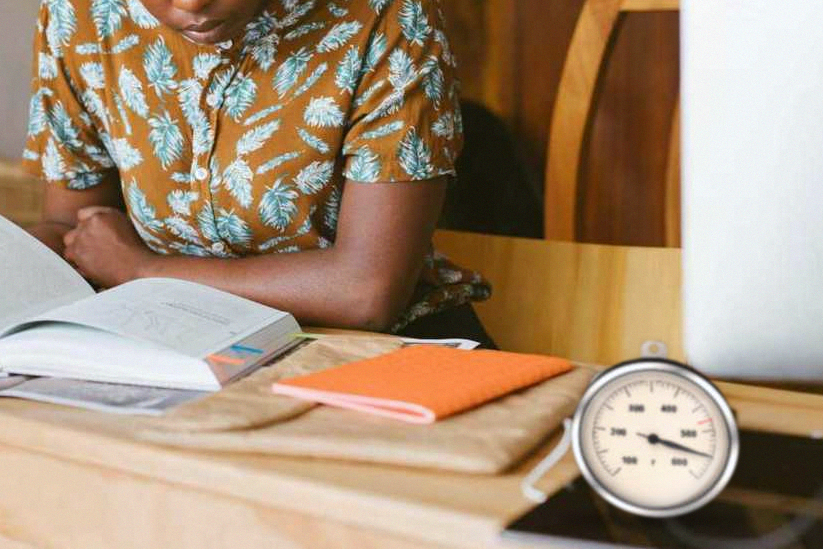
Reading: 550 °F
